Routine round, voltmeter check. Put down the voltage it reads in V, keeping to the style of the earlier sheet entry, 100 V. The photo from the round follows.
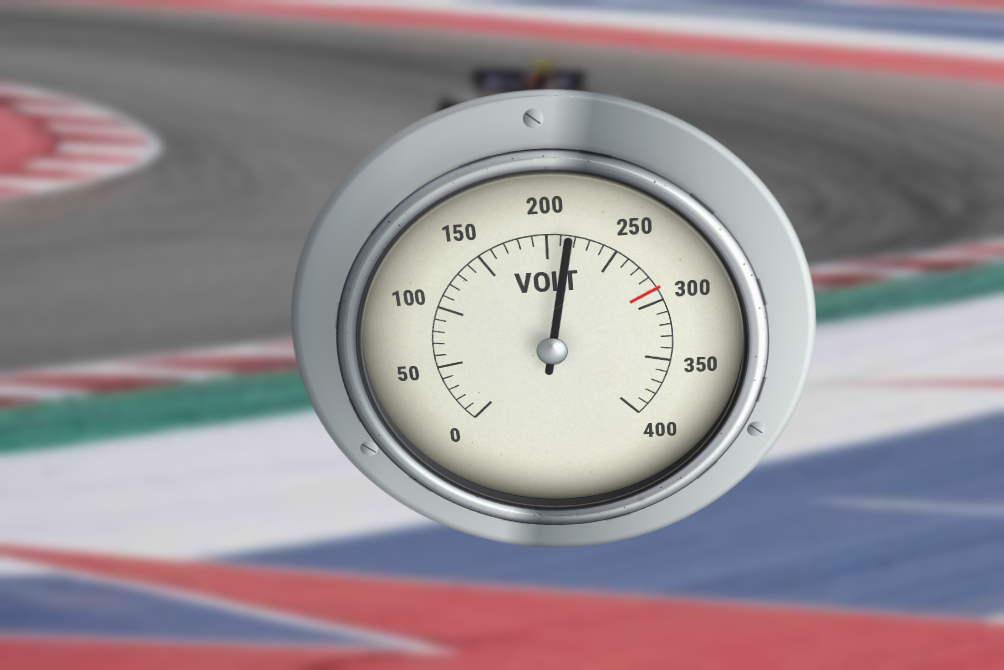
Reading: 215 V
